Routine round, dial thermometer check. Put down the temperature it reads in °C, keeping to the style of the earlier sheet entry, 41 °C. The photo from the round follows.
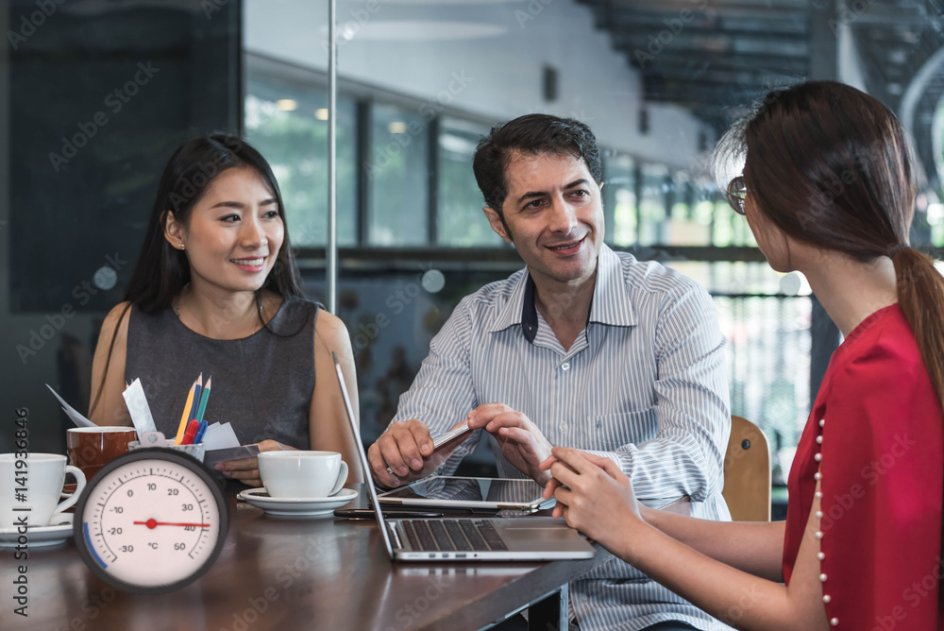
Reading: 38 °C
